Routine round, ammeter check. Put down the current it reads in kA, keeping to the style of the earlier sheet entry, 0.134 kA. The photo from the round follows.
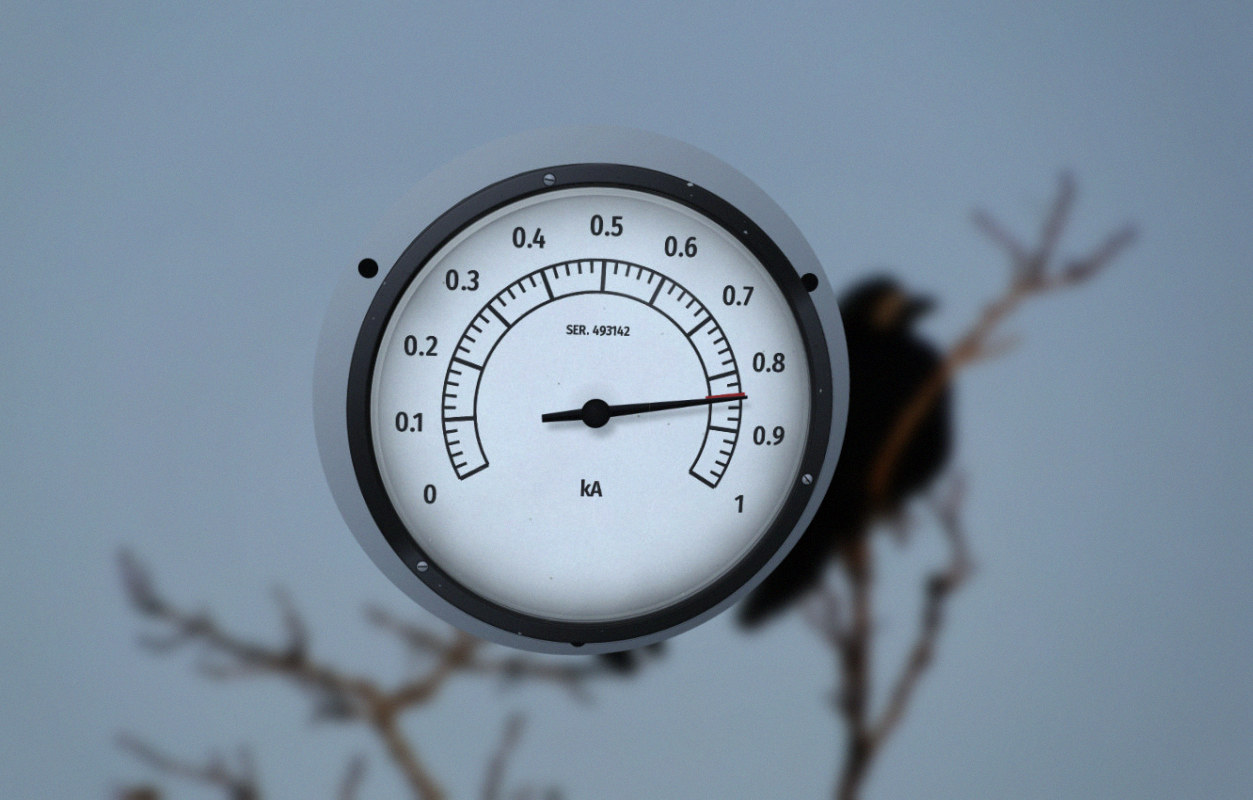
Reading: 0.84 kA
